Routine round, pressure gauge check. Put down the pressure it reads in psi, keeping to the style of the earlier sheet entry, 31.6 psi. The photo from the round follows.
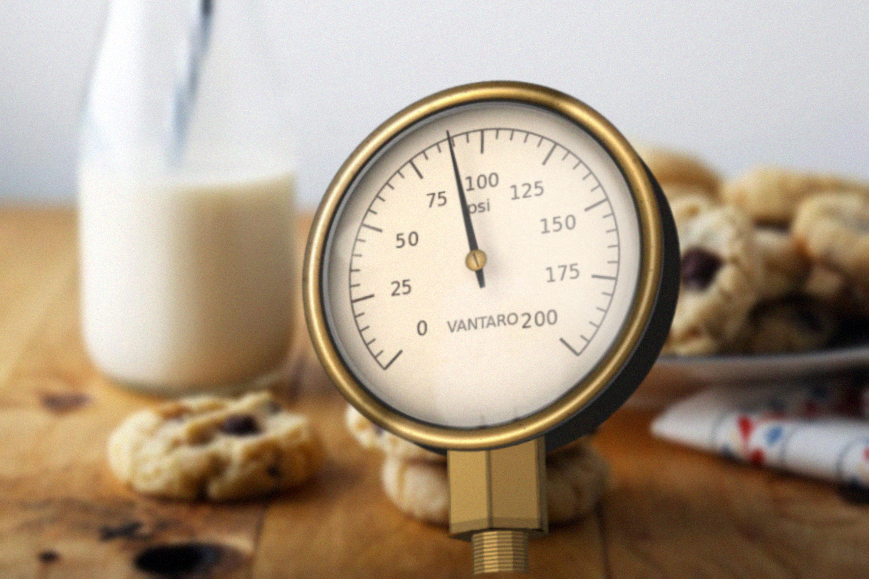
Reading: 90 psi
